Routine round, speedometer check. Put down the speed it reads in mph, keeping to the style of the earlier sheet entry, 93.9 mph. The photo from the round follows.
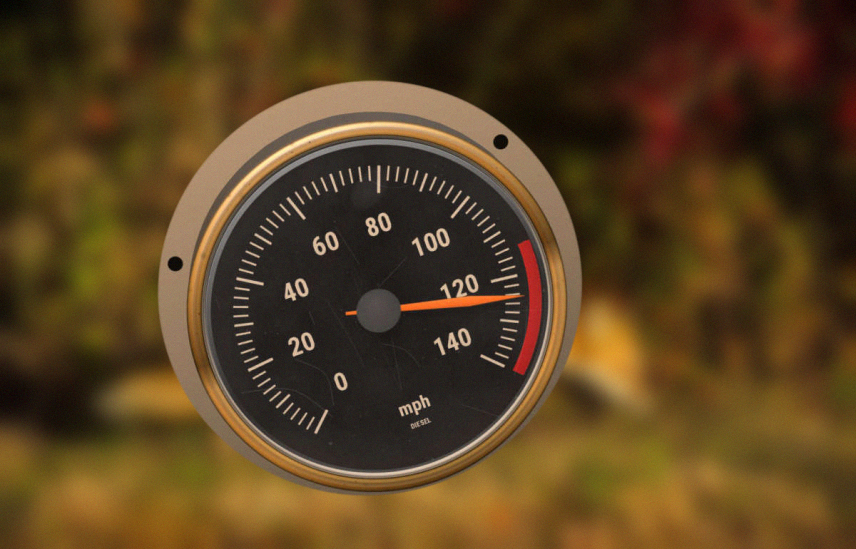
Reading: 124 mph
